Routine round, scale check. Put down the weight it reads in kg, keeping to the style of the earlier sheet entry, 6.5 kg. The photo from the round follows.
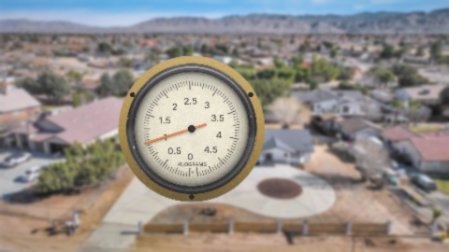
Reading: 1 kg
